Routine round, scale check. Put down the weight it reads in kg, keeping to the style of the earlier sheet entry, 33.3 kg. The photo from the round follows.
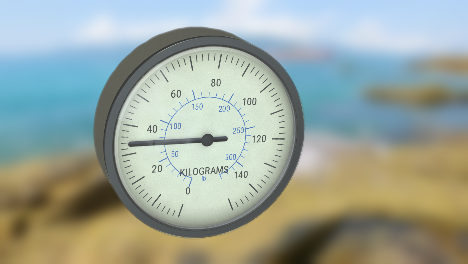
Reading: 34 kg
